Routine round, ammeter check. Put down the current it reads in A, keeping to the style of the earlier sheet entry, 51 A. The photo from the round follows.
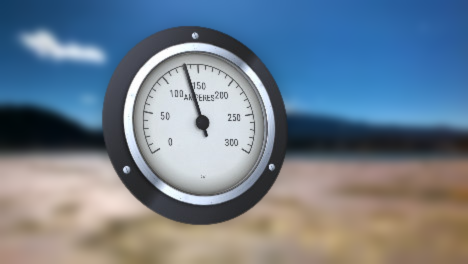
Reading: 130 A
